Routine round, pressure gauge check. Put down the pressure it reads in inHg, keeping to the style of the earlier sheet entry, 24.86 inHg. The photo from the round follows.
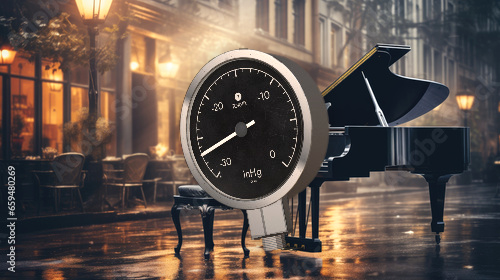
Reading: -27 inHg
